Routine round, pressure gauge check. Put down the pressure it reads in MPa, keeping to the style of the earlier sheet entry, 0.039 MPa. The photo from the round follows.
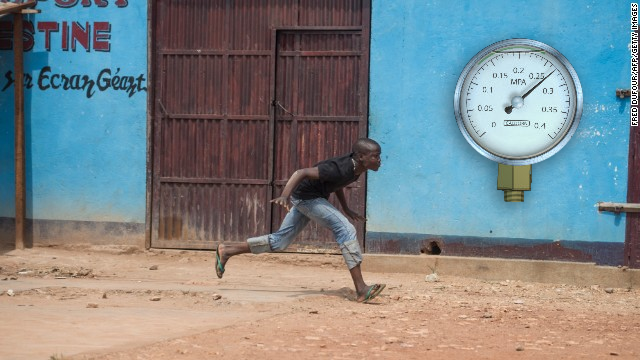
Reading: 0.27 MPa
